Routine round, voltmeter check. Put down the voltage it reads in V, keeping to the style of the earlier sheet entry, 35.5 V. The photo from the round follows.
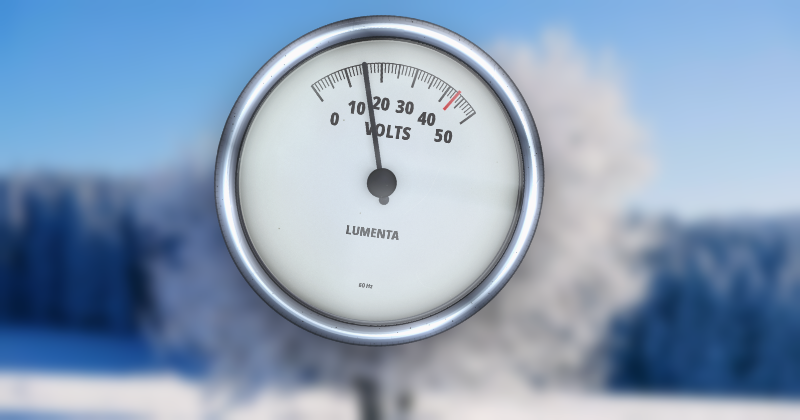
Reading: 15 V
